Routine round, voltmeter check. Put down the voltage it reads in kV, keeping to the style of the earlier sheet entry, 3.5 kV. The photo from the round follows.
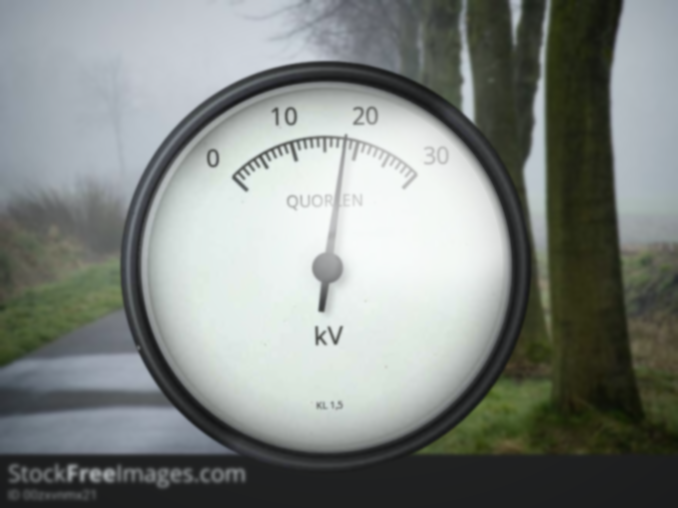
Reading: 18 kV
